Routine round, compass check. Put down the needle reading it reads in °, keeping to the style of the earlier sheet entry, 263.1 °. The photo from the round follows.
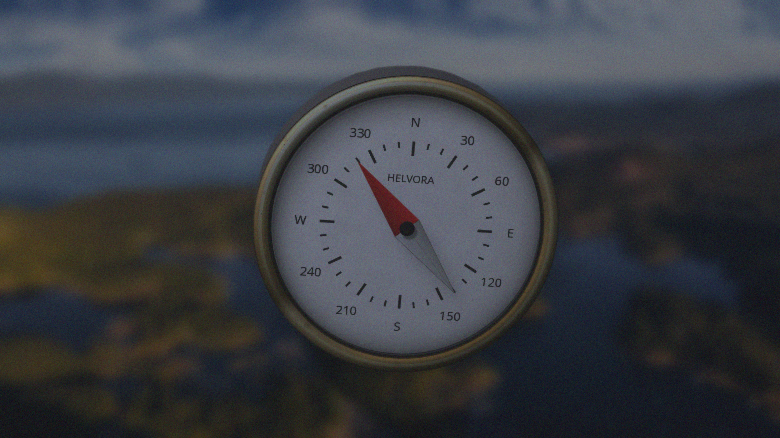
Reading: 320 °
